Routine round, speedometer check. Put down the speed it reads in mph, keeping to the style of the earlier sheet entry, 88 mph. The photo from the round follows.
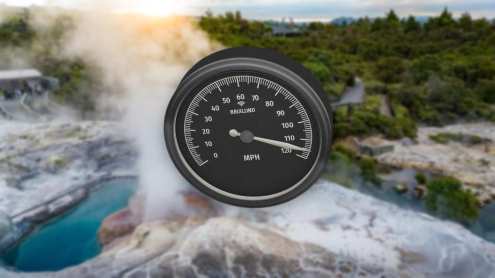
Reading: 115 mph
